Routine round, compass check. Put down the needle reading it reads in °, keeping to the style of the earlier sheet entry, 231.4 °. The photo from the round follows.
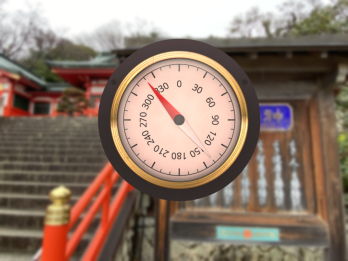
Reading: 320 °
